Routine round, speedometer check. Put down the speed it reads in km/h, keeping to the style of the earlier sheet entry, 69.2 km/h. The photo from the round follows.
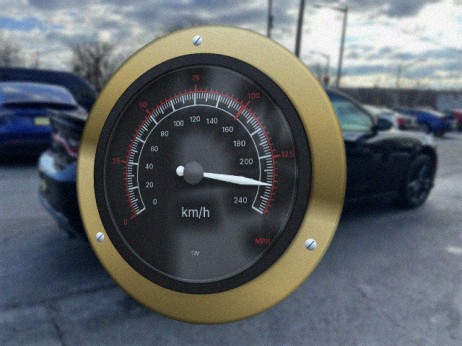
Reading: 220 km/h
